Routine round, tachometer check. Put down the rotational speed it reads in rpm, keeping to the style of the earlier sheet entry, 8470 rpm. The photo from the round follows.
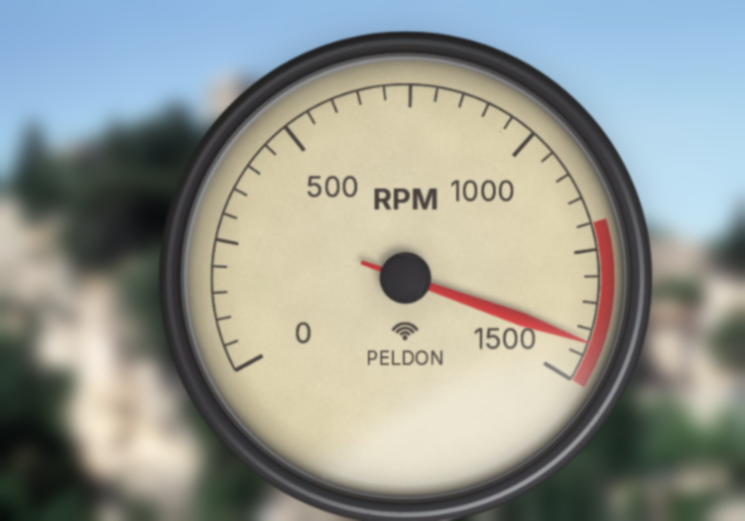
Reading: 1425 rpm
